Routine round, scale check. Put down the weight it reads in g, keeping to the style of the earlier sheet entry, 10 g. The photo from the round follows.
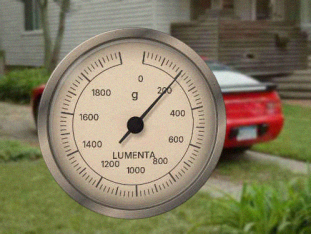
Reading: 200 g
